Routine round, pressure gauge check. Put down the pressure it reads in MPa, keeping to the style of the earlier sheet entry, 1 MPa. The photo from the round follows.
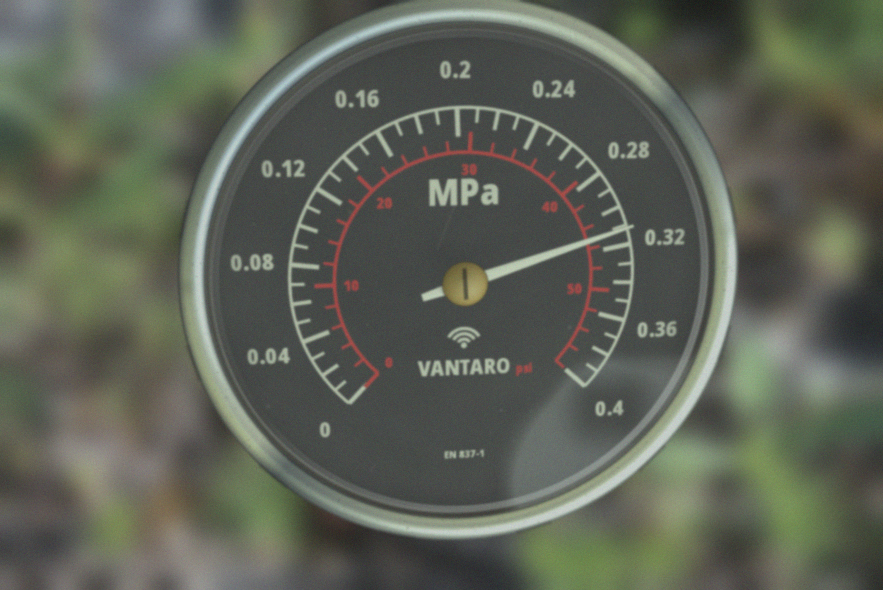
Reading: 0.31 MPa
